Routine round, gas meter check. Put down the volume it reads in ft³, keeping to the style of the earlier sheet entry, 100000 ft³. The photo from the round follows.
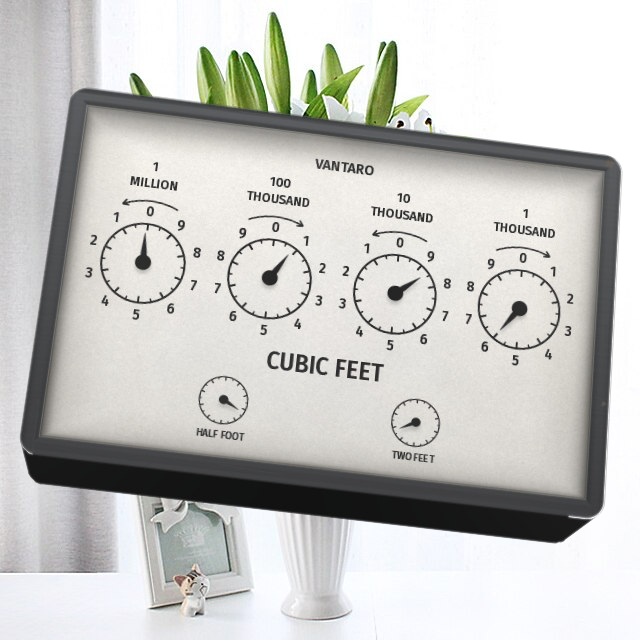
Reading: 8600 ft³
